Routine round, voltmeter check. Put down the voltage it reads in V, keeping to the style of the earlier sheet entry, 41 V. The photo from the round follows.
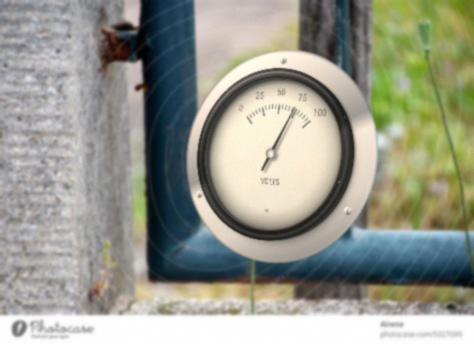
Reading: 75 V
